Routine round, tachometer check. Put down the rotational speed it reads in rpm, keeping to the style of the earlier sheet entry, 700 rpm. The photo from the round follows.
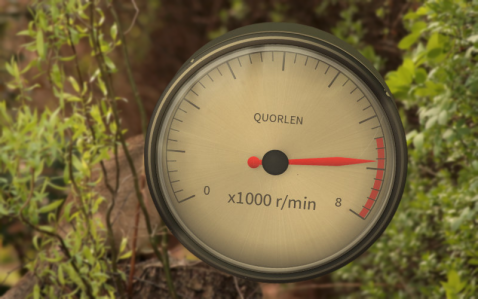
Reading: 6800 rpm
